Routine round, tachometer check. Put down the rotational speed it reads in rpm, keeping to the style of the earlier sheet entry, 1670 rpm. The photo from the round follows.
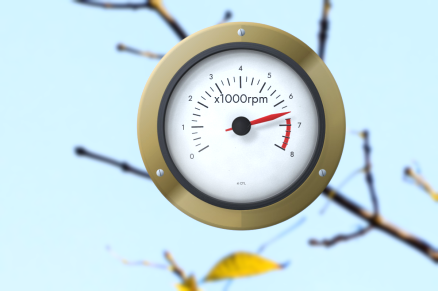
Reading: 6500 rpm
